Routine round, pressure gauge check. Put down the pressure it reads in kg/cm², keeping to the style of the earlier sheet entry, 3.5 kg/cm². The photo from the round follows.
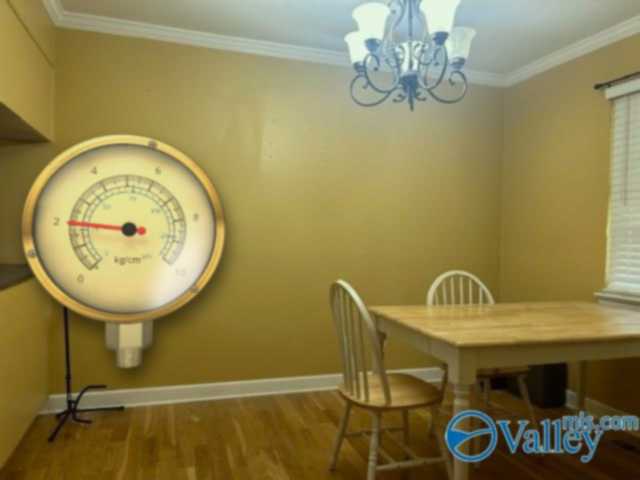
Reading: 2 kg/cm²
